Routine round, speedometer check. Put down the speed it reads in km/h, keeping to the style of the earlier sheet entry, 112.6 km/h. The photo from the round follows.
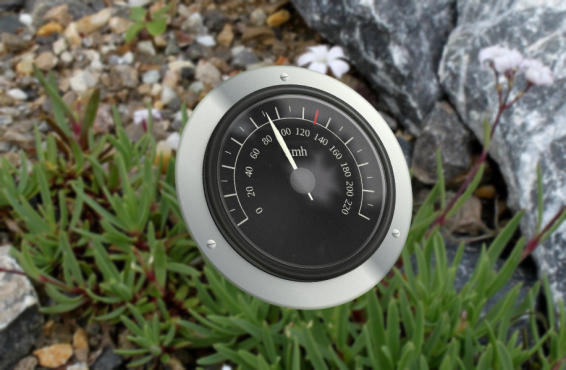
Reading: 90 km/h
